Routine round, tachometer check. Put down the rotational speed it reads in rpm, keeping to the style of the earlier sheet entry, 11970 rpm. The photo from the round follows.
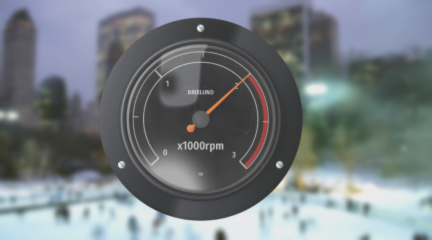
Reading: 2000 rpm
